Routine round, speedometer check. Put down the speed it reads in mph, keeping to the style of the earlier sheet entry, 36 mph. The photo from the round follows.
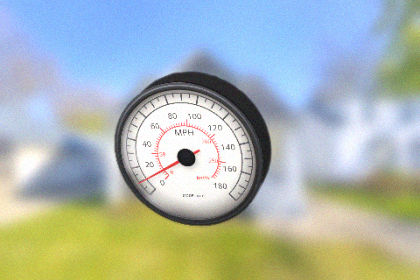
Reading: 10 mph
